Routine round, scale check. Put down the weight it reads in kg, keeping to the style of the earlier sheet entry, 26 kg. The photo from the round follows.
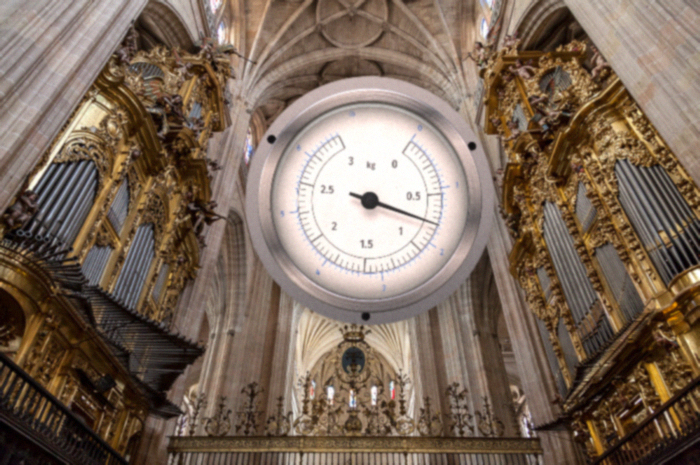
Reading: 0.75 kg
